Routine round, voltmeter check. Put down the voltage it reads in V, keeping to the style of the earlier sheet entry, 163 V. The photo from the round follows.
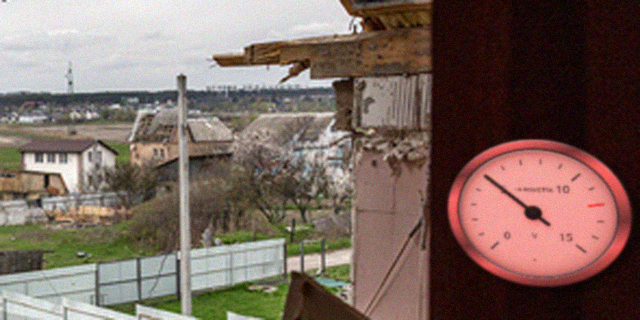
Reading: 5 V
